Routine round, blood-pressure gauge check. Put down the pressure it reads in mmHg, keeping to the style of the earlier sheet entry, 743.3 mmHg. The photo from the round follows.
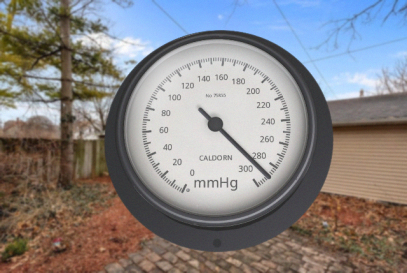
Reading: 290 mmHg
